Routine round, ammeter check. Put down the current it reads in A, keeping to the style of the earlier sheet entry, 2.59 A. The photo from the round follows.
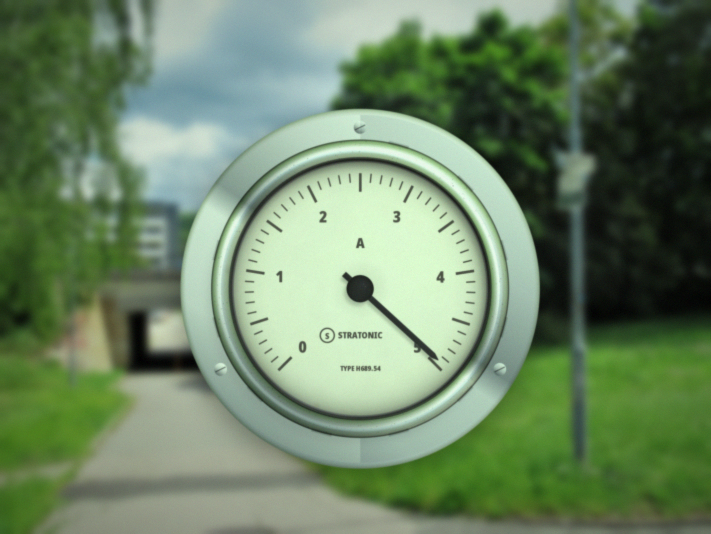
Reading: 4.95 A
